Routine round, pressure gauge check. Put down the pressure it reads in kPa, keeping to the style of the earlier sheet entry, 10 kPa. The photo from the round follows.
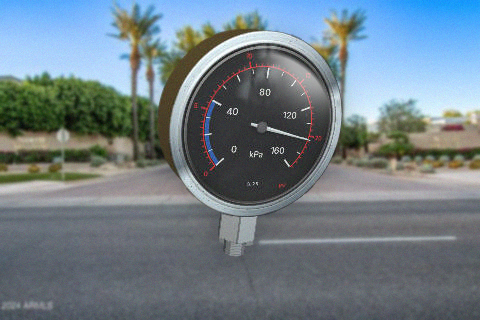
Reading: 140 kPa
